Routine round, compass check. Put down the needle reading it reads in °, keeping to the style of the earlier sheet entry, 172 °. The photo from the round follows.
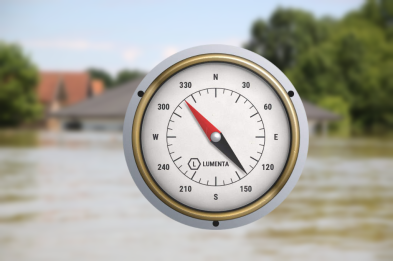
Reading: 320 °
